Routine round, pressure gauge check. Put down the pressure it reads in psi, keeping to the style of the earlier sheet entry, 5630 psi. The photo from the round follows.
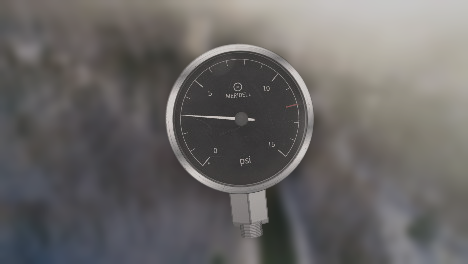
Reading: 3 psi
